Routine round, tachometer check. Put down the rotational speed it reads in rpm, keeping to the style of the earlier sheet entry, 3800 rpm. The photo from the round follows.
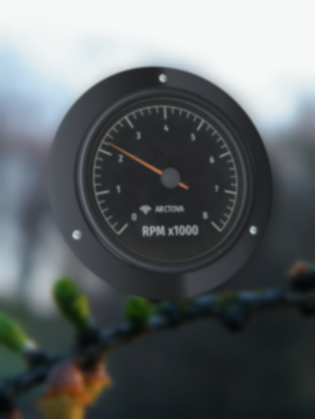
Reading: 2200 rpm
